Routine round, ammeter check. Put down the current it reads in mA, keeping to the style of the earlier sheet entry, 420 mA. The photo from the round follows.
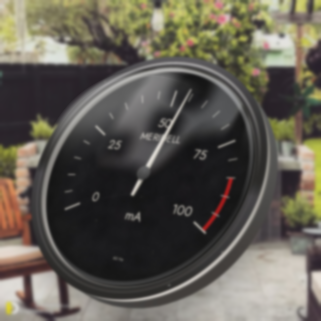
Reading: 55 mA
